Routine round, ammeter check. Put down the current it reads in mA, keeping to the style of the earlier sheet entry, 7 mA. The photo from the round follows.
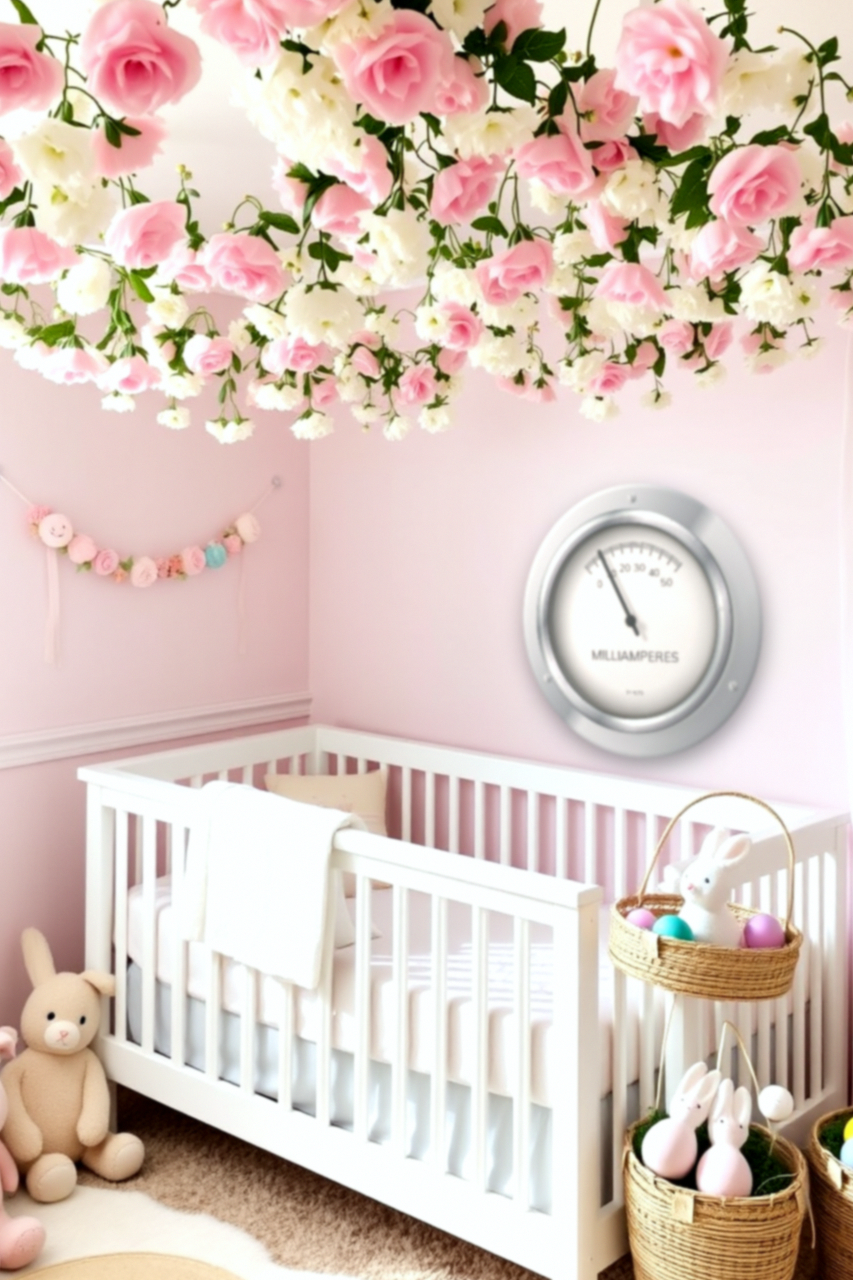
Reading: 10 mA
